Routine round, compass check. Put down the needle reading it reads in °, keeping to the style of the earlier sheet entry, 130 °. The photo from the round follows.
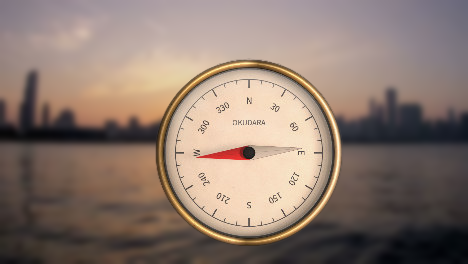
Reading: 265 °
